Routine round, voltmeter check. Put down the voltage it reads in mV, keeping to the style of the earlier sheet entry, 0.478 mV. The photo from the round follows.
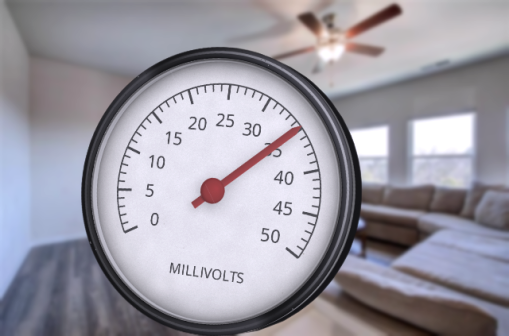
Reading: 35 mV
